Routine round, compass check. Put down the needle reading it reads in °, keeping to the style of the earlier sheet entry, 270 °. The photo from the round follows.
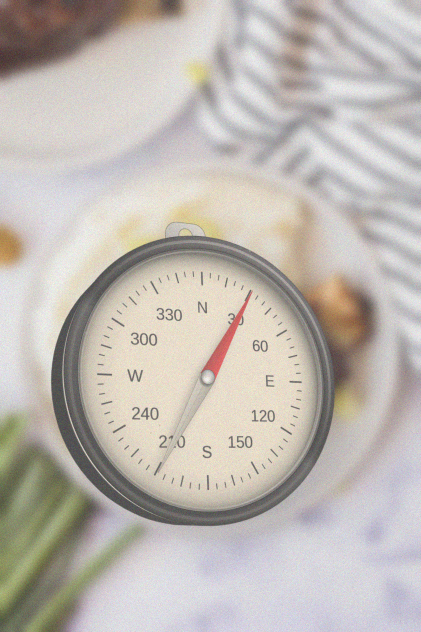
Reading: 30 °
